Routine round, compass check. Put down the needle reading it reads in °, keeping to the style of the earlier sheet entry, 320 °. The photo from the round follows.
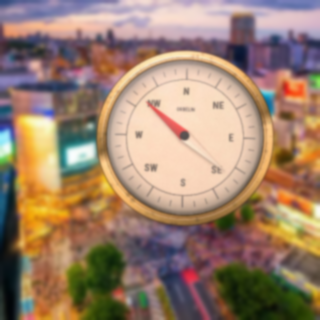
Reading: 310 °
